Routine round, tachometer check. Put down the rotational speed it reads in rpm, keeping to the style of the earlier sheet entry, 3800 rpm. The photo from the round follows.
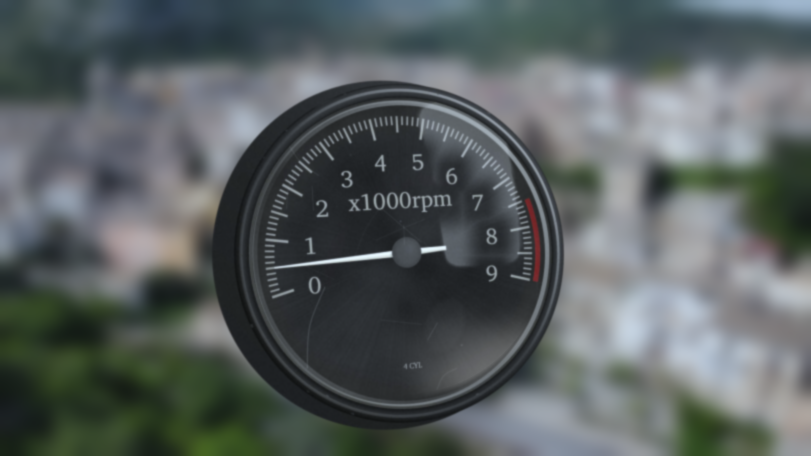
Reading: 500 rpm
